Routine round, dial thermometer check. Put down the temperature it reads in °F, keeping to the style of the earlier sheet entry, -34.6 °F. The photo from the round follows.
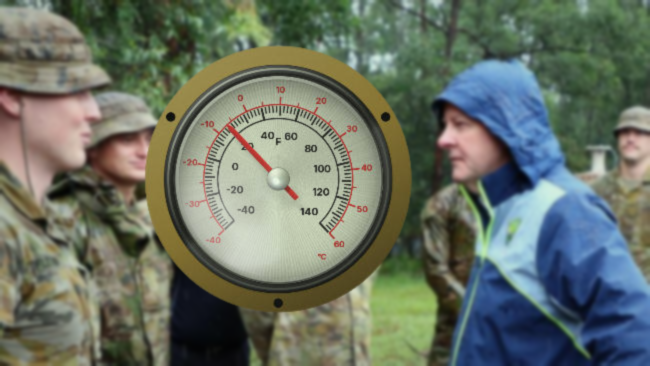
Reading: 20 °F
